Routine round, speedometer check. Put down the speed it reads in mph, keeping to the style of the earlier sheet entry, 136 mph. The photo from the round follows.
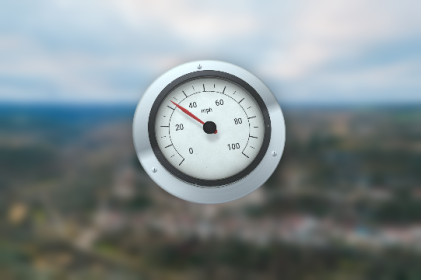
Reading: 32.5 mph
